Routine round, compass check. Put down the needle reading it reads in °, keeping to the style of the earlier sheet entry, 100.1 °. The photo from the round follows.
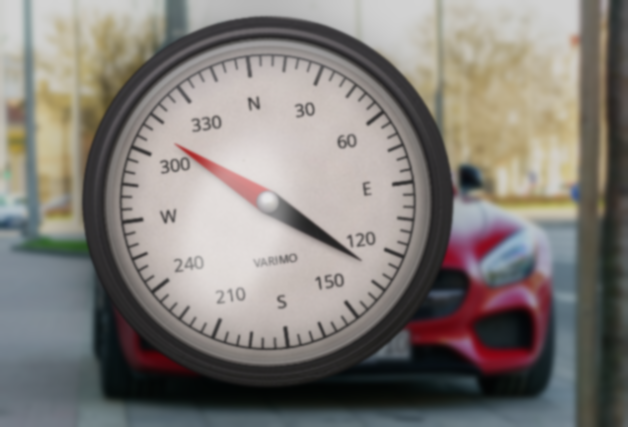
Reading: 310 °
